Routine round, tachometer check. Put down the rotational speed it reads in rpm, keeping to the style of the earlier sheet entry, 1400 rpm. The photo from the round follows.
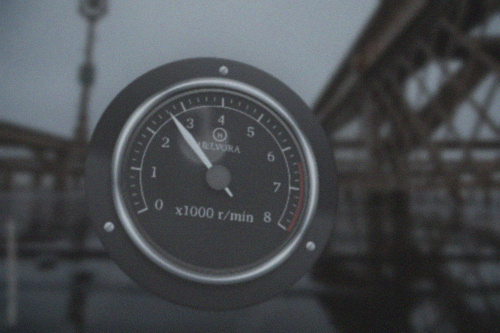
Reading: 2600 rpm
